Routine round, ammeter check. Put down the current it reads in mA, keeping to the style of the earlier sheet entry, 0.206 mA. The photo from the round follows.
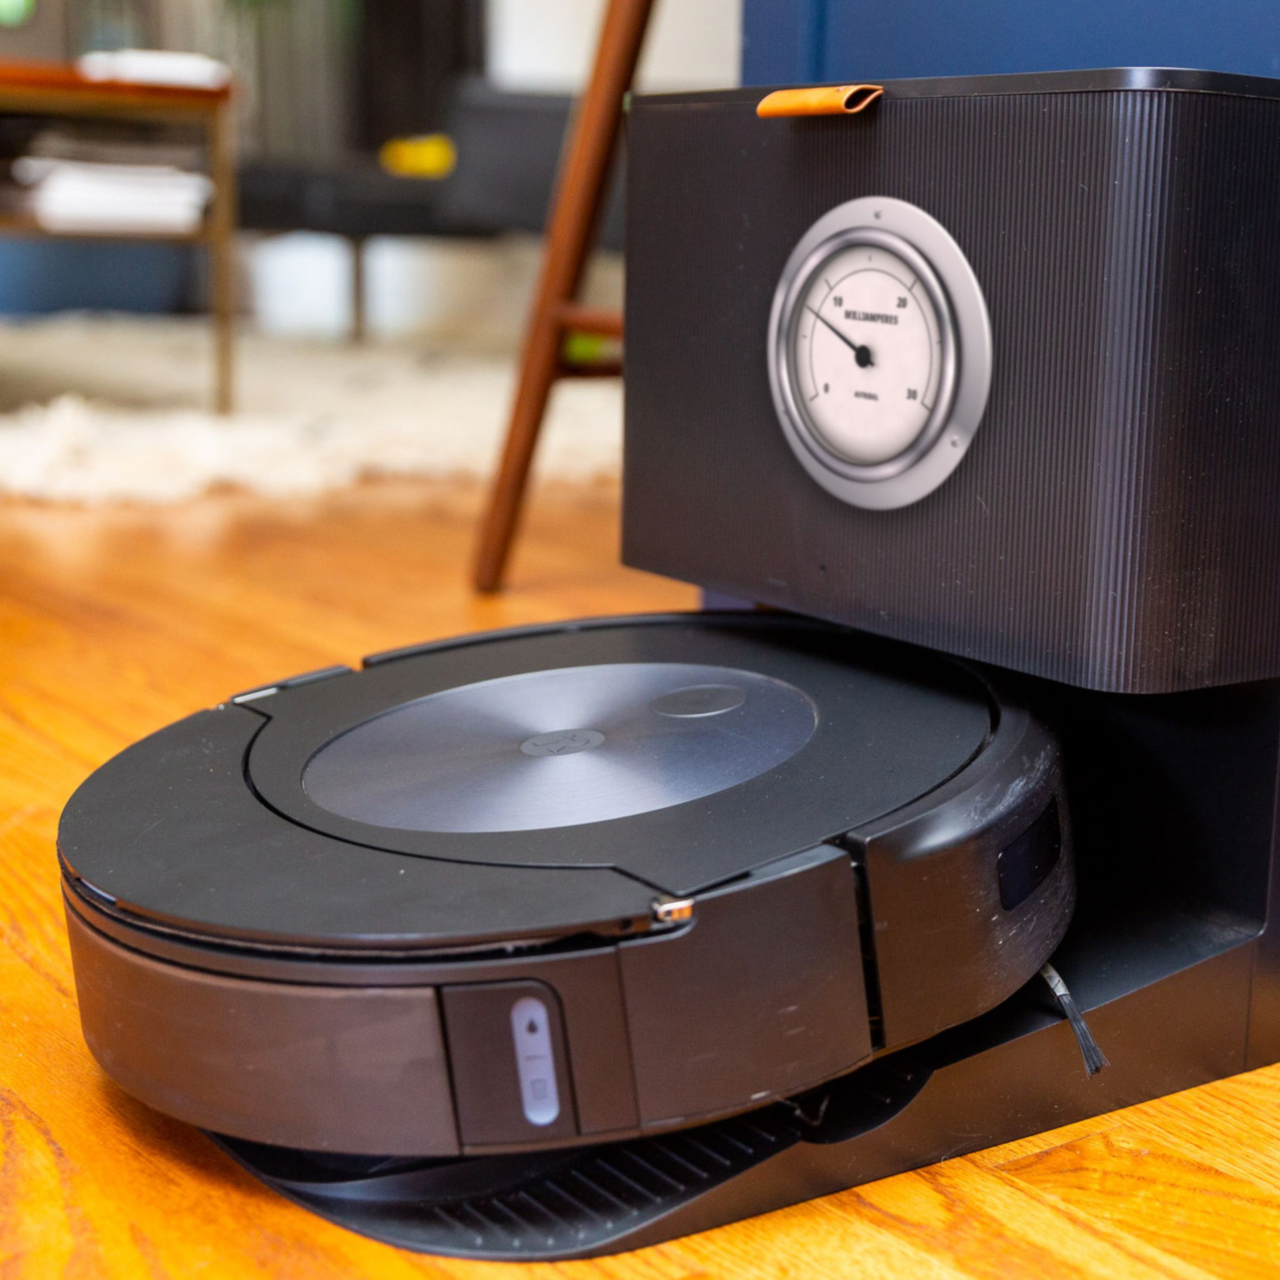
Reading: 7.5 mA
